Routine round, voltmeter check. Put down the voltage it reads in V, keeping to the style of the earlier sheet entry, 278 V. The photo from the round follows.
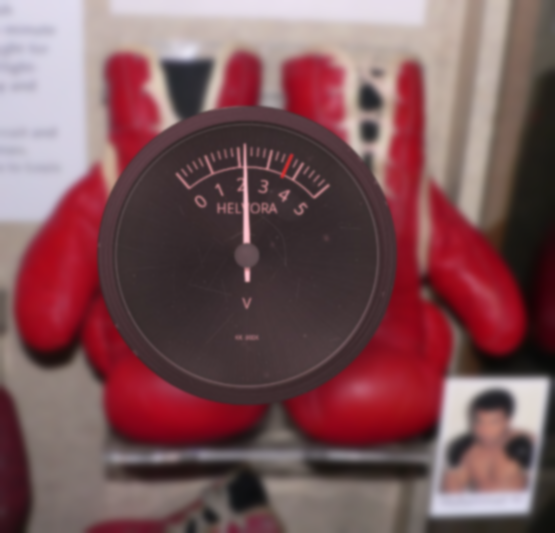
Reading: 2.2 V
